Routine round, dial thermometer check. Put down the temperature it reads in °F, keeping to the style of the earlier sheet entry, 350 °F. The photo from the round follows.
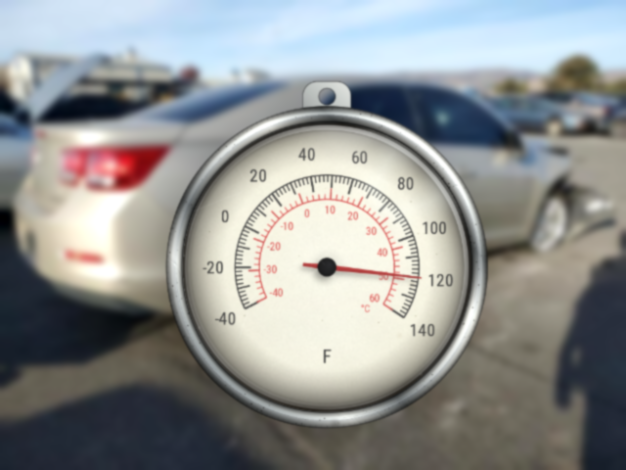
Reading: 120 °F
